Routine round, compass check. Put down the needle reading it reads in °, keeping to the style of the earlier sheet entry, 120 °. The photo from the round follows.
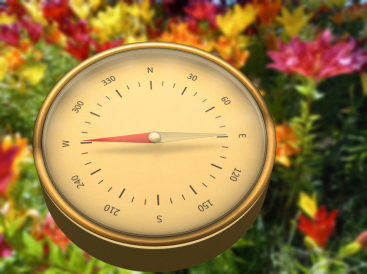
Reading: 270 °
